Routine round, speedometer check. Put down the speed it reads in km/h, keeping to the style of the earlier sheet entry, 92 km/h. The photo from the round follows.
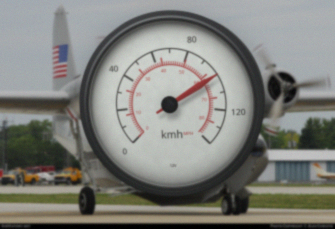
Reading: 100 km/h
